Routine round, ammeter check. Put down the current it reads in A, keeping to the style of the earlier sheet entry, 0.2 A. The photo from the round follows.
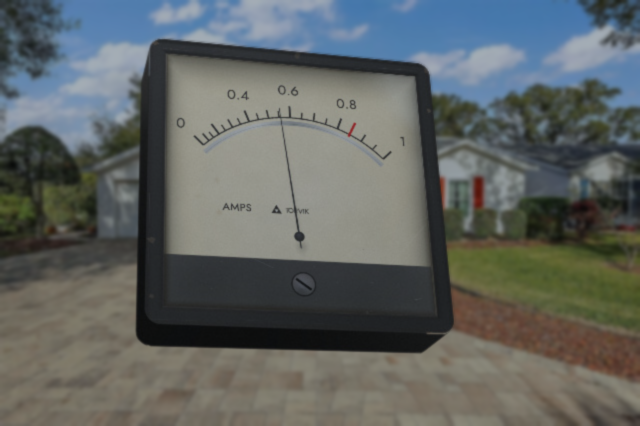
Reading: 0.55 A
